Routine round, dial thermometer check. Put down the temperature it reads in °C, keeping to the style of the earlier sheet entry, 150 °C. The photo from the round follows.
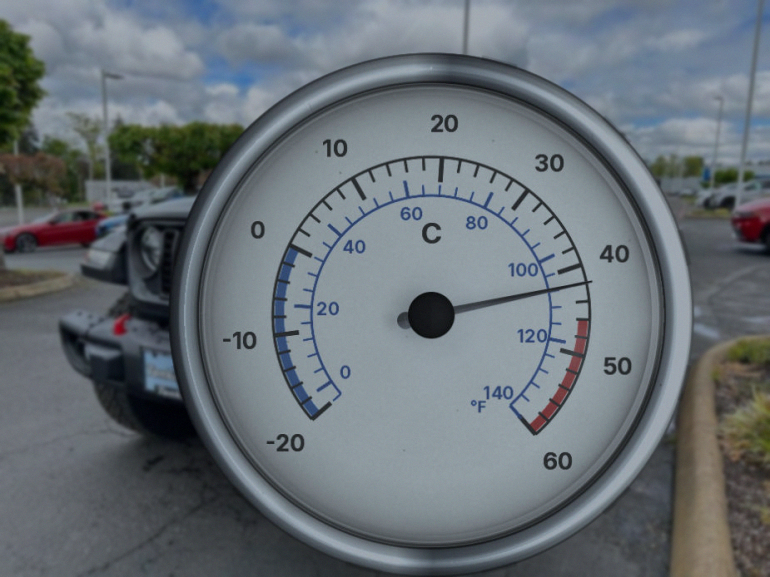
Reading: 42 °C
